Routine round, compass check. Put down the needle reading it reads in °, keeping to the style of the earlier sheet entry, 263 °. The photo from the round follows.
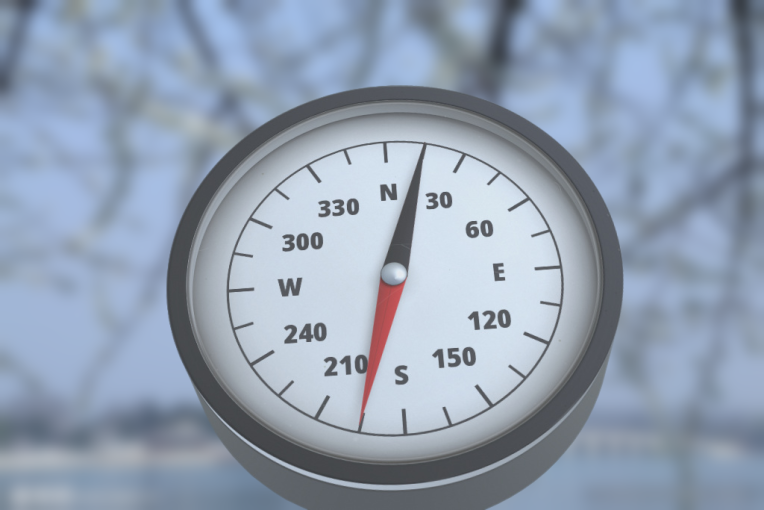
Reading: 195 °
